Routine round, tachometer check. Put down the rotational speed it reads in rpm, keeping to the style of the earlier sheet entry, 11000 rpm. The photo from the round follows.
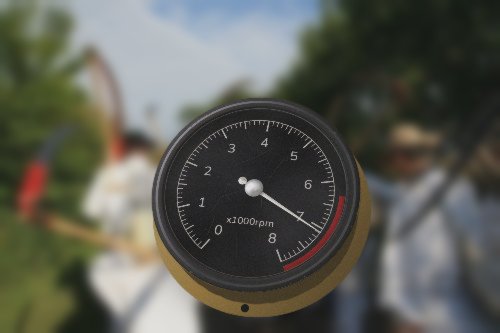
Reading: 7100 rpm
